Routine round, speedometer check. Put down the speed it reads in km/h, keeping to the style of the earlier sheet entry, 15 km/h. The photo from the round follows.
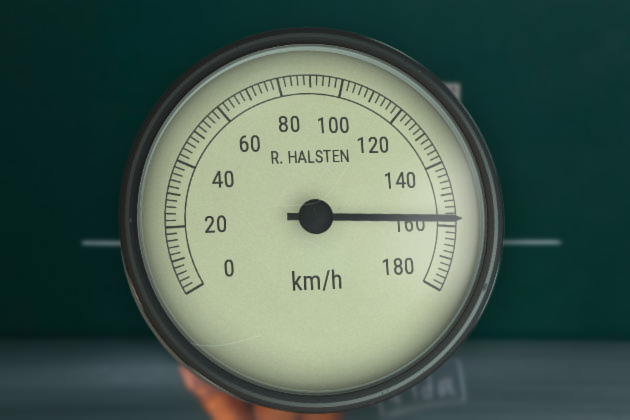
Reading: 158 km/h
